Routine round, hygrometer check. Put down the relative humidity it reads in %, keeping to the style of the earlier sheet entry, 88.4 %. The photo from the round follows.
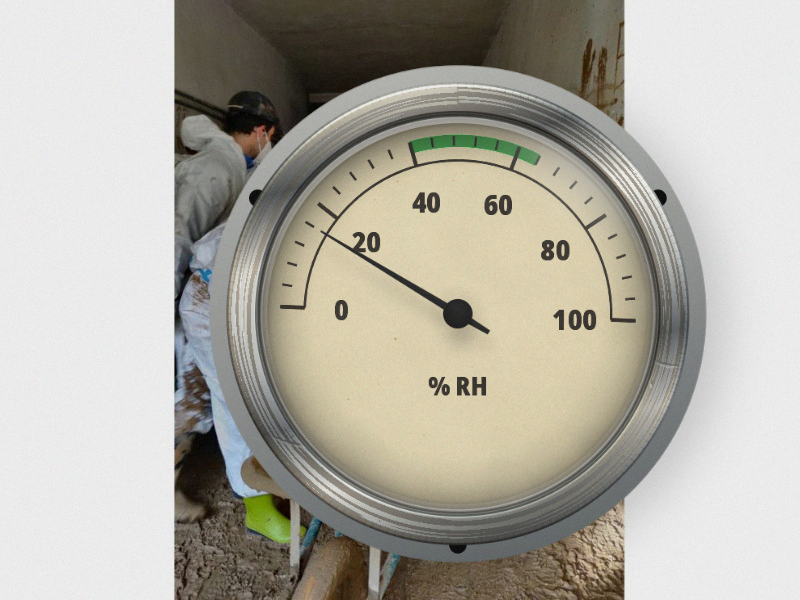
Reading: 16 %
